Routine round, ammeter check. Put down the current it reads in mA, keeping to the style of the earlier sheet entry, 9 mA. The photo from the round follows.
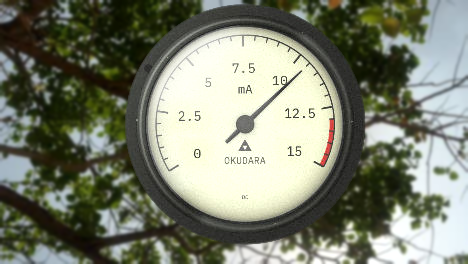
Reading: 10.5 mA
